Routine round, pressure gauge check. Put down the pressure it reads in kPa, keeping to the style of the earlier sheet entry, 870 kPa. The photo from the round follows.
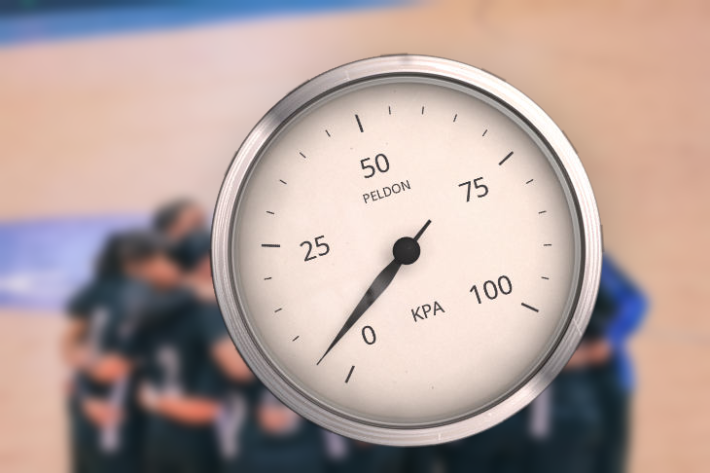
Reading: 5 kPa
